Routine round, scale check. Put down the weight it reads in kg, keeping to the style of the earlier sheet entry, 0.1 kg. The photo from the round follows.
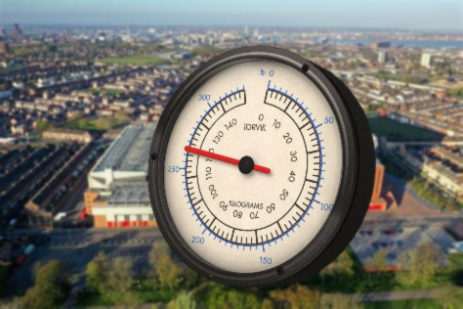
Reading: 120 kg
